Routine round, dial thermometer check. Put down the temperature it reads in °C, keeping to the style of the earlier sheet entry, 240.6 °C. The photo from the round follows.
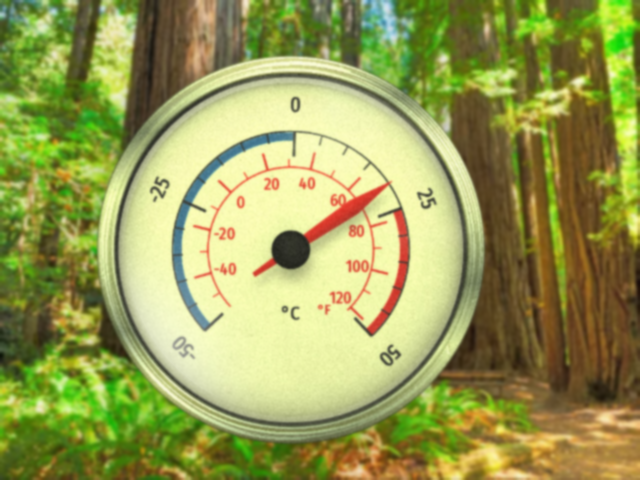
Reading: 20 °C
